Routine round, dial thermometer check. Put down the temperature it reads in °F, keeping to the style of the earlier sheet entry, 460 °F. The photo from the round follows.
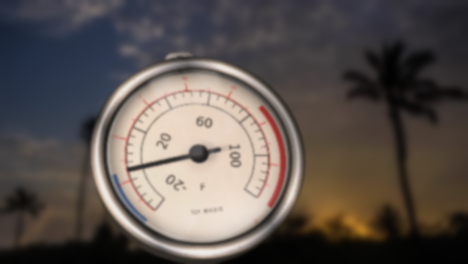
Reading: 0 °F
